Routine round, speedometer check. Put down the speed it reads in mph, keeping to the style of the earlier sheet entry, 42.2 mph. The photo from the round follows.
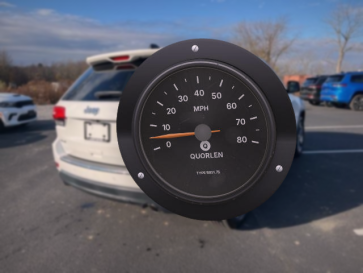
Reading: 5 mph
